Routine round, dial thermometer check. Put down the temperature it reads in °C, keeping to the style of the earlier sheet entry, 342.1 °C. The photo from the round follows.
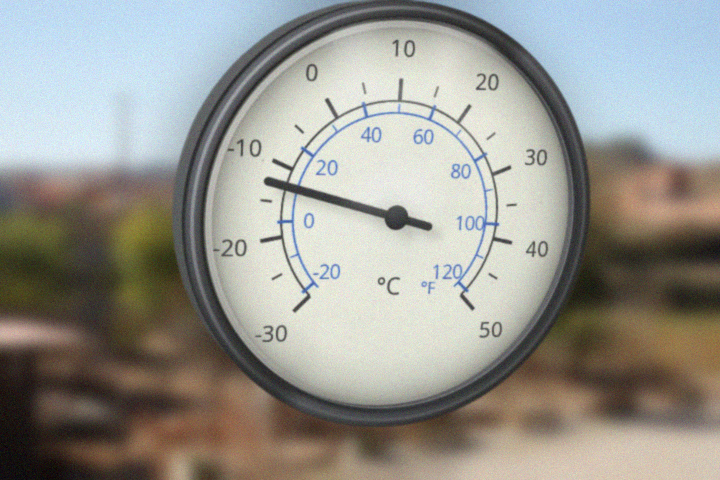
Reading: -12.5 °C
